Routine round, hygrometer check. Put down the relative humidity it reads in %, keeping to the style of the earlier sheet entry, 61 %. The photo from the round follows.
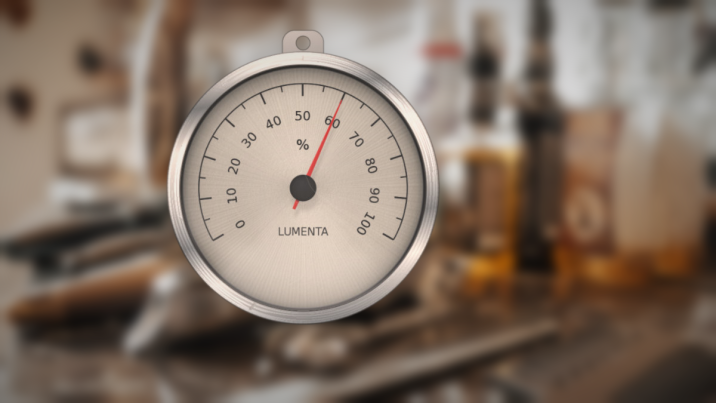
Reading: 60 %
